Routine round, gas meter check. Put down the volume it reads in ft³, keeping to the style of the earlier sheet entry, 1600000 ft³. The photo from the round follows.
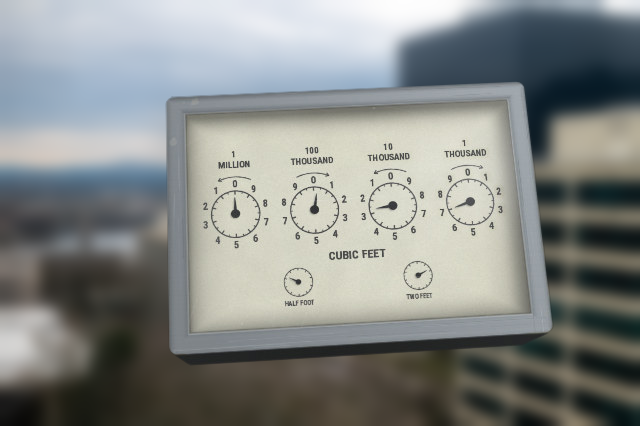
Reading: 2700 ft³
